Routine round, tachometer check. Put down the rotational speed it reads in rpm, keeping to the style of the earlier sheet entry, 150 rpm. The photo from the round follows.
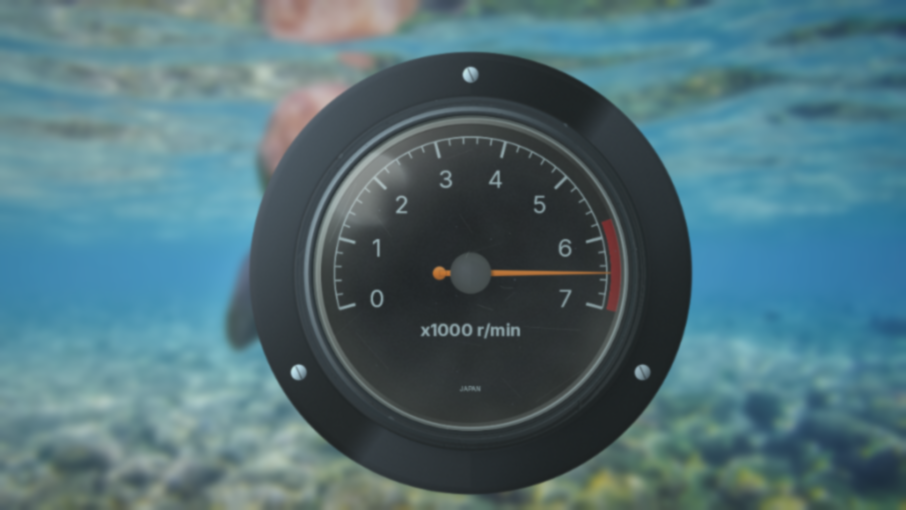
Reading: 6500 rpm
